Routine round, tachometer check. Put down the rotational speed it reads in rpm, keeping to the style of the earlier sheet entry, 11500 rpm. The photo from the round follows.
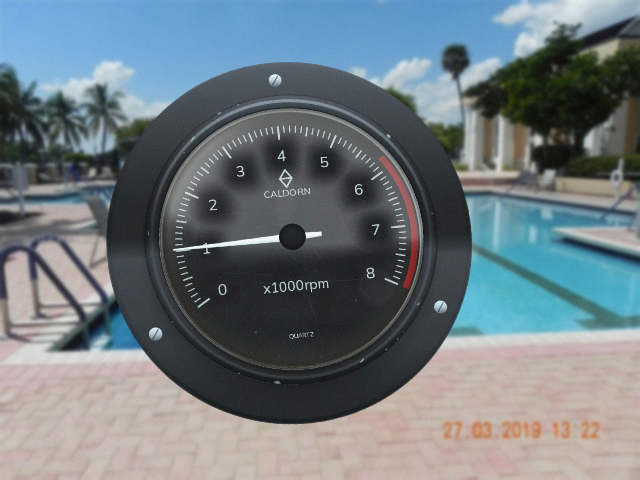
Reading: 1000 rpm
